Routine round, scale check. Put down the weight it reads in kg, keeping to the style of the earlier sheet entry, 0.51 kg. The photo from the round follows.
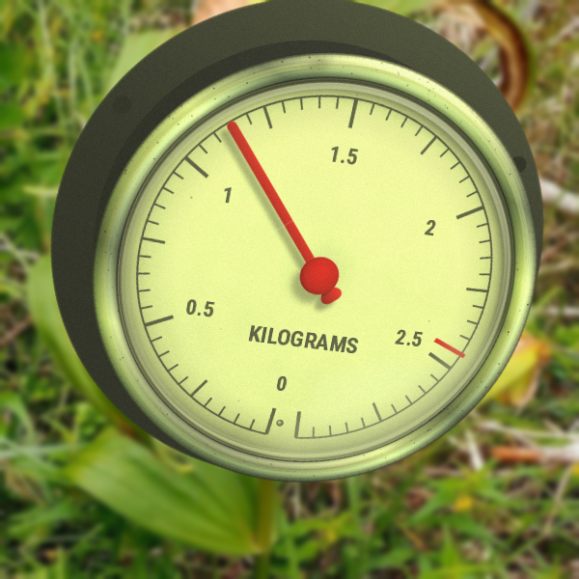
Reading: 1.15 kg
